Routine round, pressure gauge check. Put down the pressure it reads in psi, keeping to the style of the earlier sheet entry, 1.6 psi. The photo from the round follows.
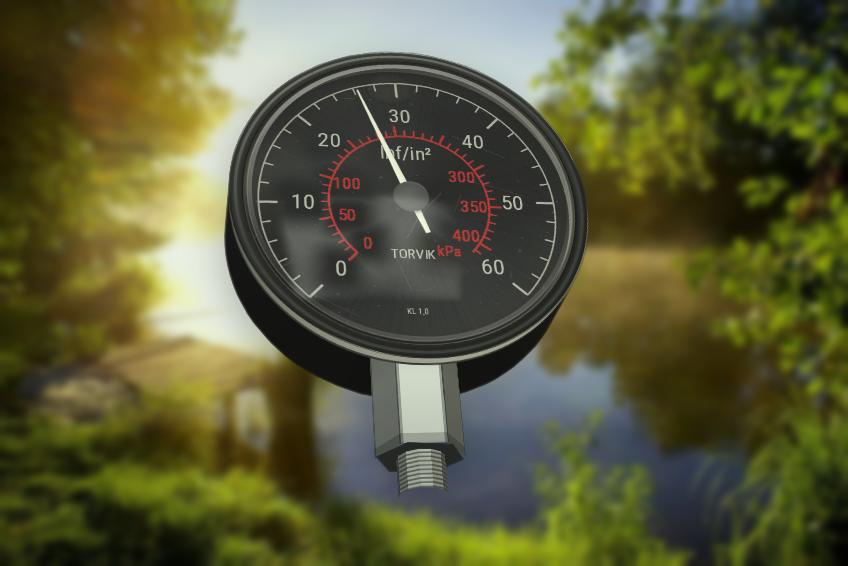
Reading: 26 psi
